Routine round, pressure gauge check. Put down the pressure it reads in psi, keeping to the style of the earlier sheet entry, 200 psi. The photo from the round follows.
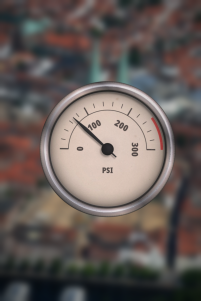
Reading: 70 psi
